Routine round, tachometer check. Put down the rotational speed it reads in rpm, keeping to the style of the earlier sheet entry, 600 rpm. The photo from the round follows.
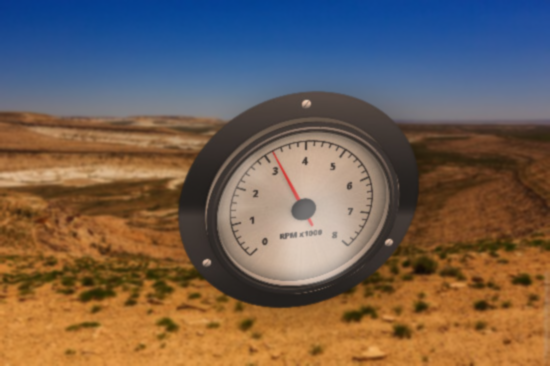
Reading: 3200 rpm
